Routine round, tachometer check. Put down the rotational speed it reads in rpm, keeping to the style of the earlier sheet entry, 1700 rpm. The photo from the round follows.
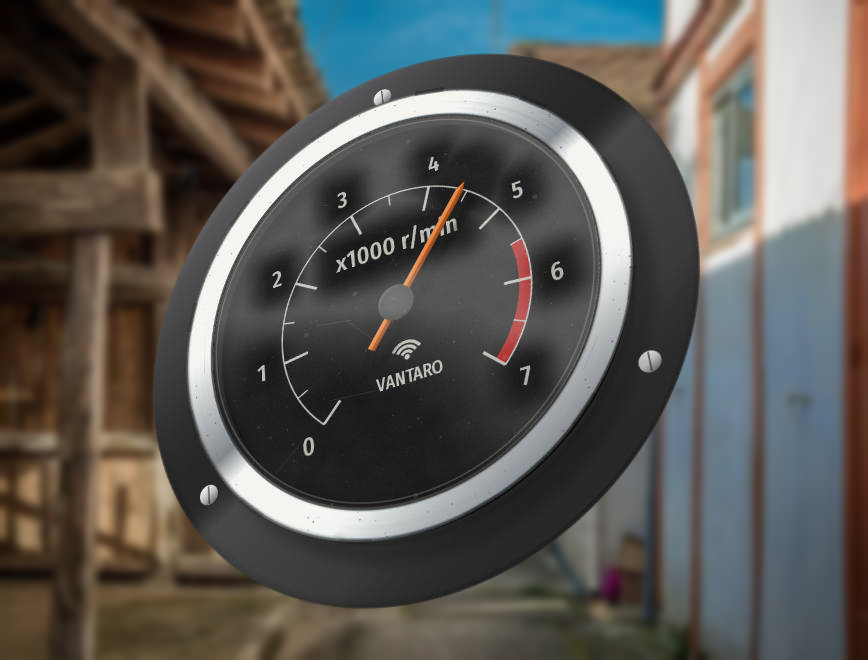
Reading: 4500 rpm
